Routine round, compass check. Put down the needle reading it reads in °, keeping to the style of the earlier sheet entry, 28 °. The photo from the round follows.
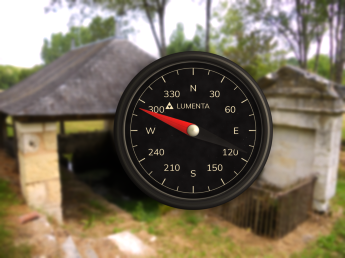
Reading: 292.5 °
